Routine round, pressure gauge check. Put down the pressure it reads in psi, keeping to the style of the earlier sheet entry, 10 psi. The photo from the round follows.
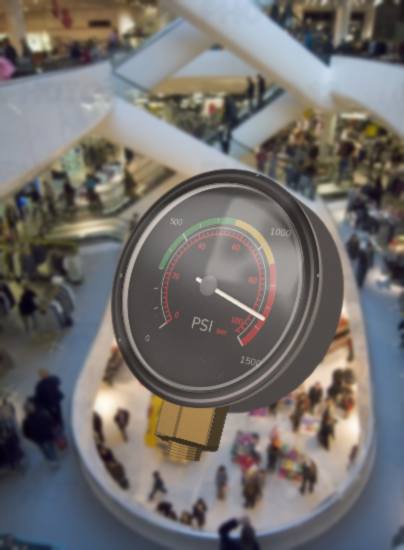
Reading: 1350 psi
